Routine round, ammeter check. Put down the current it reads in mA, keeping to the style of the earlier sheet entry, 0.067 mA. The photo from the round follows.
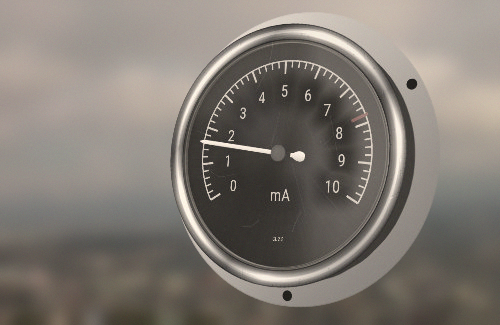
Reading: 1.6 mA
